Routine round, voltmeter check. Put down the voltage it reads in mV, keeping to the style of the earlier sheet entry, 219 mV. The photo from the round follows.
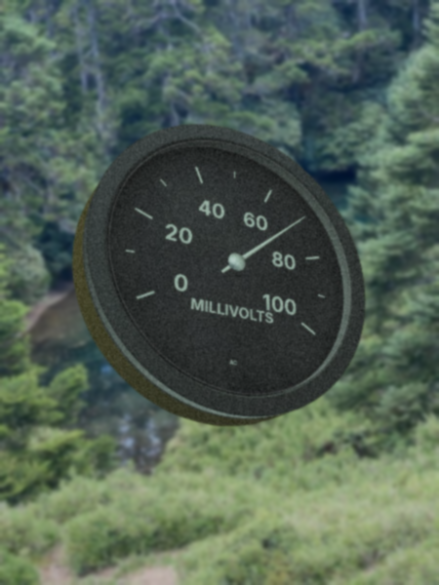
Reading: 70 mV
